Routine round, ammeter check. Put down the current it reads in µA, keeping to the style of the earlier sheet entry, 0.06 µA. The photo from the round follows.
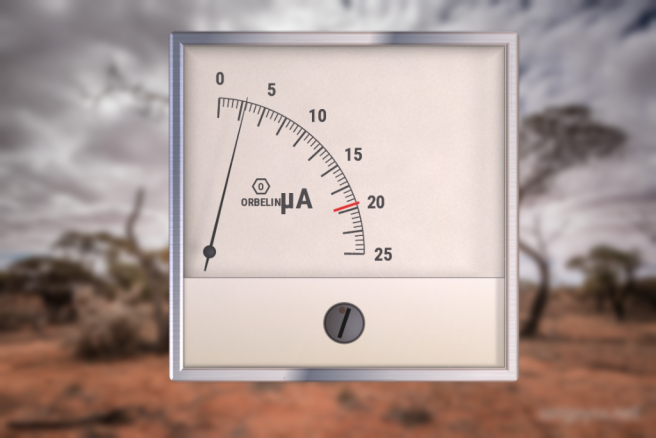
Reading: 3 µA
